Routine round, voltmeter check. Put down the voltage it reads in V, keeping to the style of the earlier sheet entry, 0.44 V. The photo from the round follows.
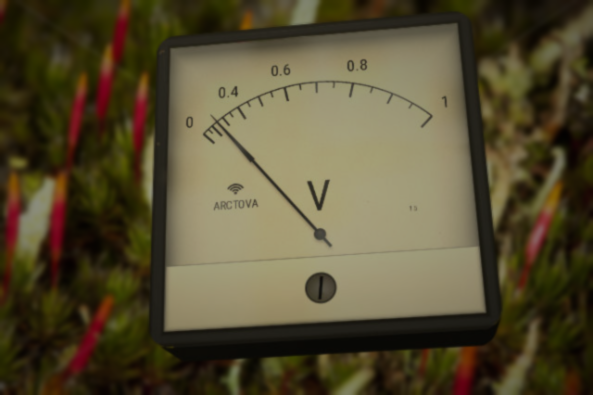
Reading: 0.25 V
